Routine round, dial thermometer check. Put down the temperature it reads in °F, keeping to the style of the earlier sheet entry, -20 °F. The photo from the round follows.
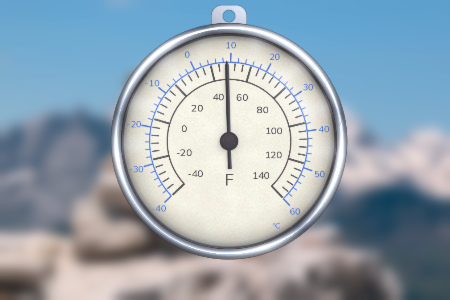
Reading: 48 °F
